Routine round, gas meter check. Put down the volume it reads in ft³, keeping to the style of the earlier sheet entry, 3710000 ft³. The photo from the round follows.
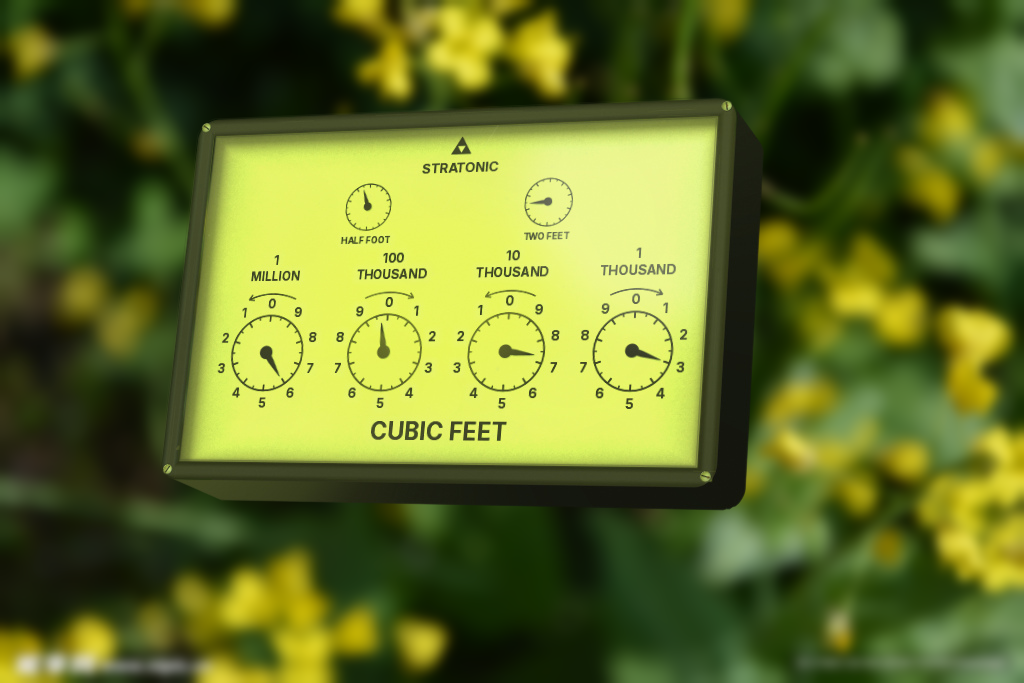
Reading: 597300 ft³
